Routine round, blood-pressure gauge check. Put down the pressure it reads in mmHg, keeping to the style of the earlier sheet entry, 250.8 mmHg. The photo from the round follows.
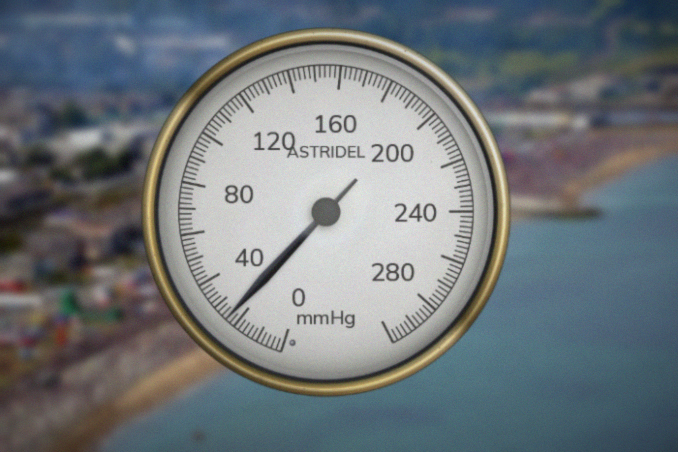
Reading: 24 mmHg
